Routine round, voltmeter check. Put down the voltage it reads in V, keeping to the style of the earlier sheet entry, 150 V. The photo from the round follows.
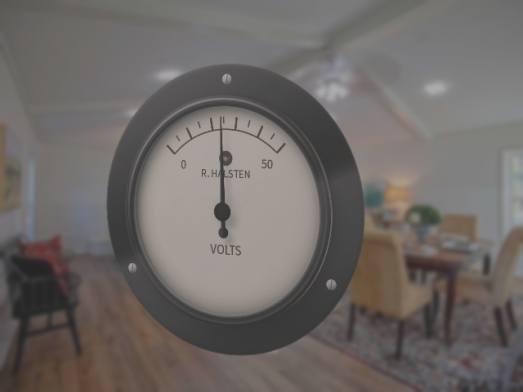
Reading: 25 V
